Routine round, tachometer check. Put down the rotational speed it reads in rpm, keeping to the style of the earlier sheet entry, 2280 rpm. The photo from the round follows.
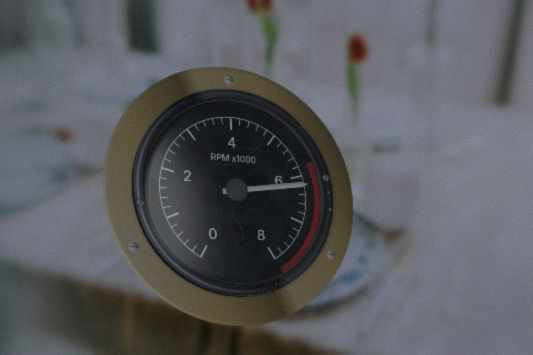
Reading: 6200 rpm
